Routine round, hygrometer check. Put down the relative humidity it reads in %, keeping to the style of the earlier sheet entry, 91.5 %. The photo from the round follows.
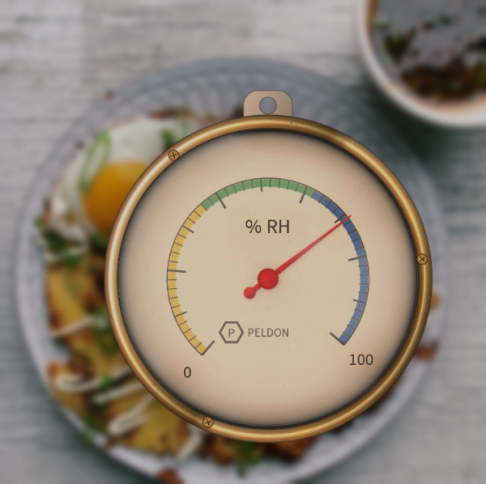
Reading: 71 %
